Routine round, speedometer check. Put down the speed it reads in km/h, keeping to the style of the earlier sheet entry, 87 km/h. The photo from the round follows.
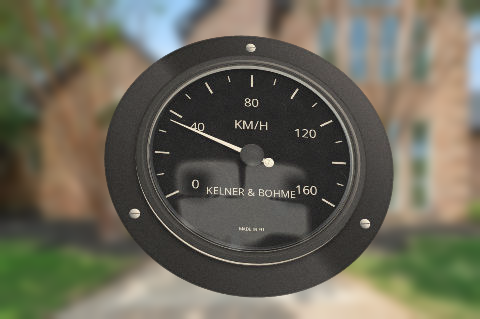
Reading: 35 km/h
